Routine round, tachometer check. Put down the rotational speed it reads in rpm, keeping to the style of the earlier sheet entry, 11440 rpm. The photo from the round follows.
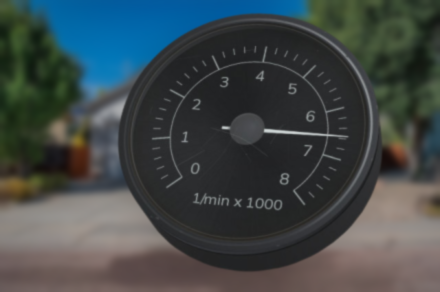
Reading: 6600 rpm
